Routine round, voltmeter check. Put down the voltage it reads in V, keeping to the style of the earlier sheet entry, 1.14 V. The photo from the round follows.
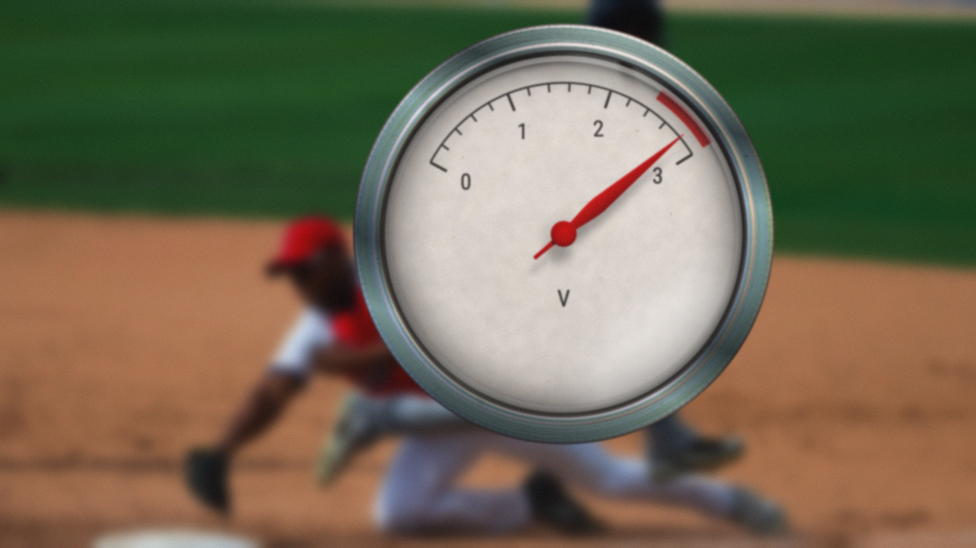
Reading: 2.8 V
